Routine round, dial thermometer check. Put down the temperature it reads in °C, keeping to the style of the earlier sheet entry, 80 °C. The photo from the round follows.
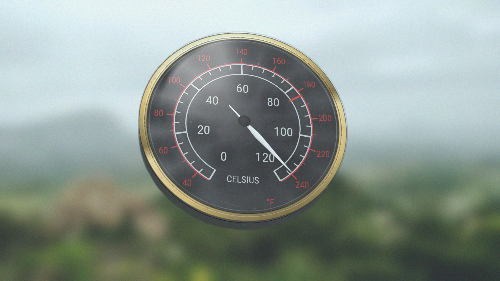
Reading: 116 °C
